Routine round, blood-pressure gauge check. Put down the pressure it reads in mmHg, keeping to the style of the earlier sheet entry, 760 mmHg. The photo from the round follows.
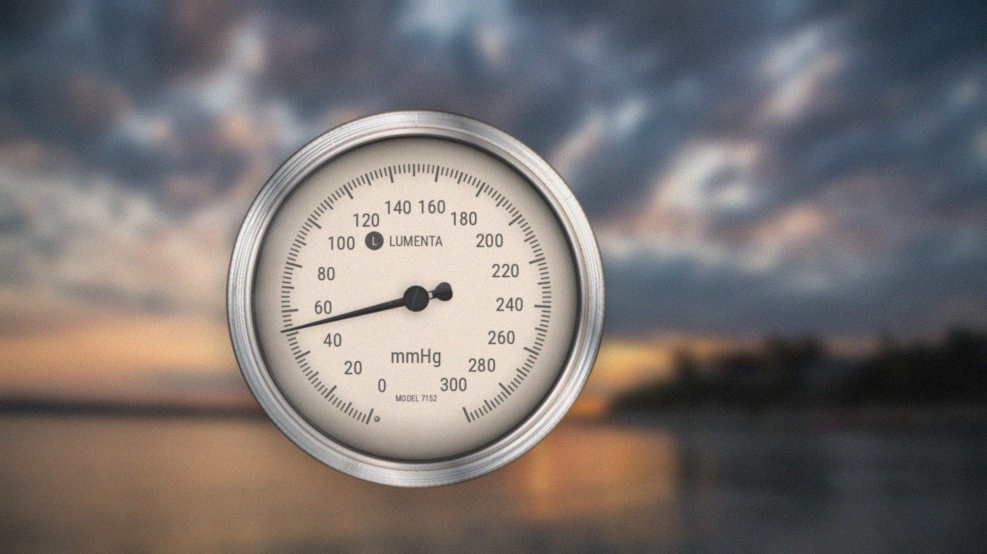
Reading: 52 mmHg
